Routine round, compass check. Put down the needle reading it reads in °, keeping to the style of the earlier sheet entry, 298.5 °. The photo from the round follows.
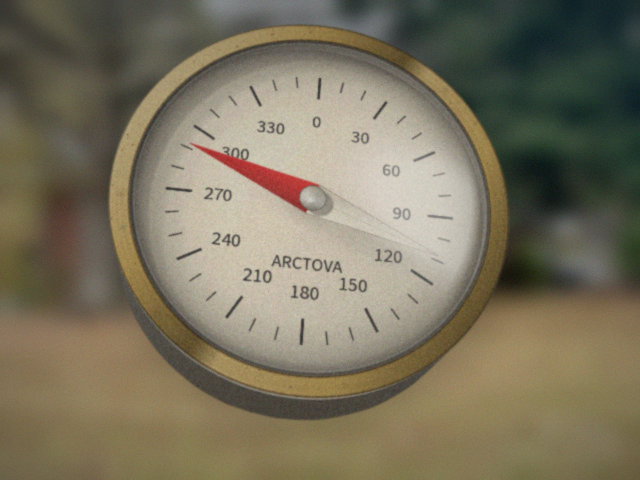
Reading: 290 °
